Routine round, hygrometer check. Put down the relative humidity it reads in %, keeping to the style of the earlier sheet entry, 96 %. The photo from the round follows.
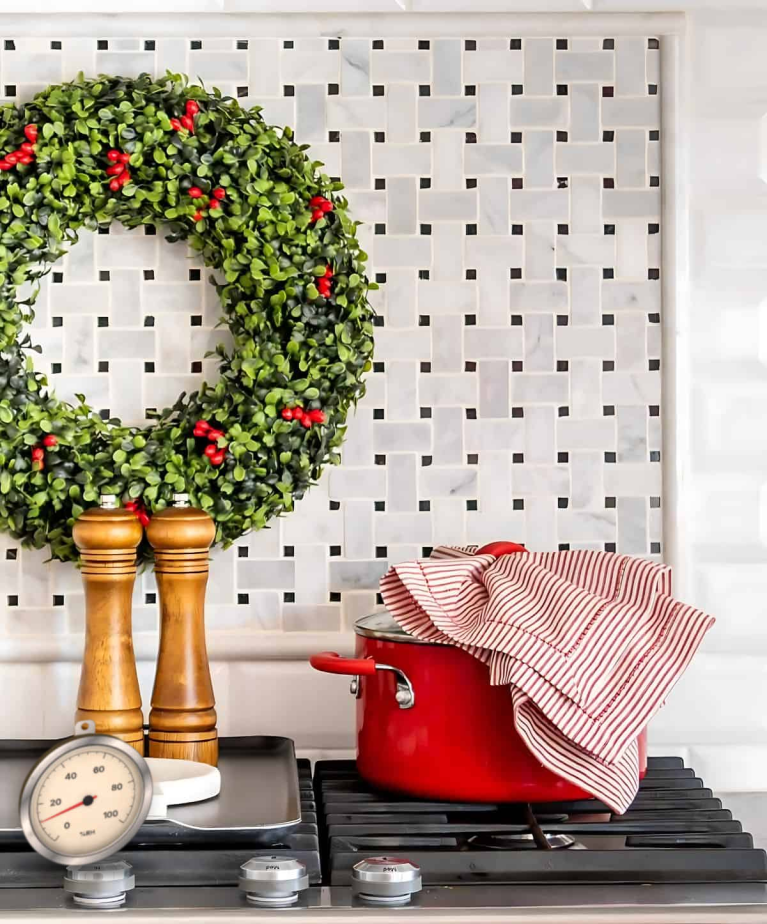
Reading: 12 %
